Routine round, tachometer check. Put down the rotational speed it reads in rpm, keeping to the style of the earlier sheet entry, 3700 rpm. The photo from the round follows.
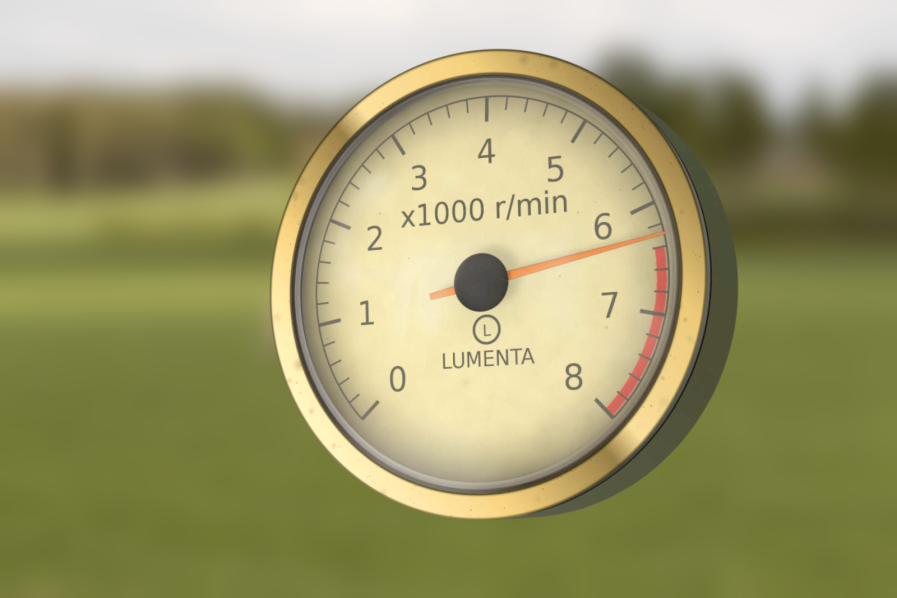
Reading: 6300 rpm
